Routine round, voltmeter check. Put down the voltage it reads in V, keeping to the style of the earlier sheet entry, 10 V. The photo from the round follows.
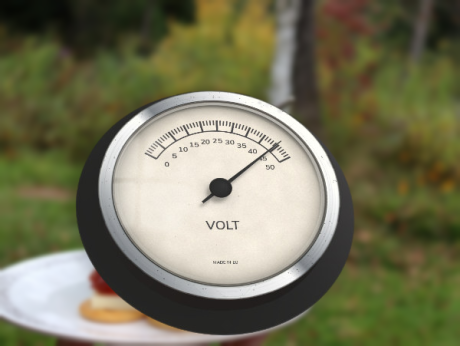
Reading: 45 V
